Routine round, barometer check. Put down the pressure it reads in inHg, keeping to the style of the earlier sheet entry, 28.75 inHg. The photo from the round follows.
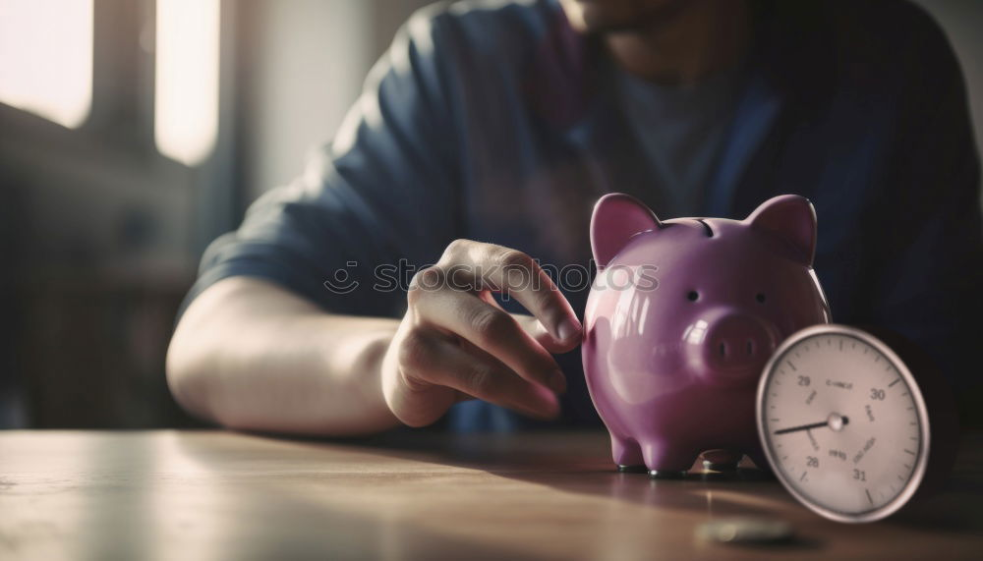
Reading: 28.4 inHg
